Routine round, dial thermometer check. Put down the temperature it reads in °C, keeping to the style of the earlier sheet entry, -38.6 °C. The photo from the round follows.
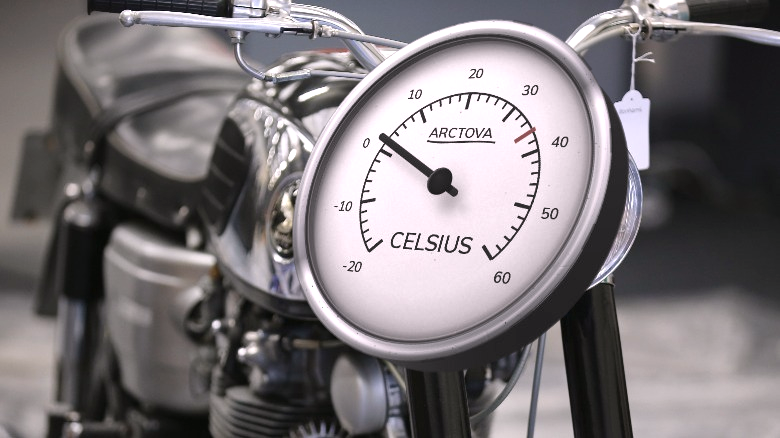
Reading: 2 °C
